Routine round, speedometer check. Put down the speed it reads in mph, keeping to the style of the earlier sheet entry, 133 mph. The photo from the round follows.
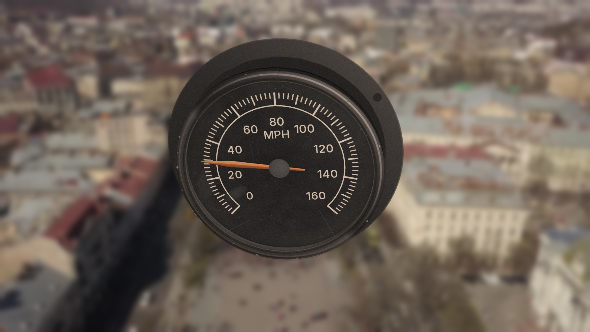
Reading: 30 mph
